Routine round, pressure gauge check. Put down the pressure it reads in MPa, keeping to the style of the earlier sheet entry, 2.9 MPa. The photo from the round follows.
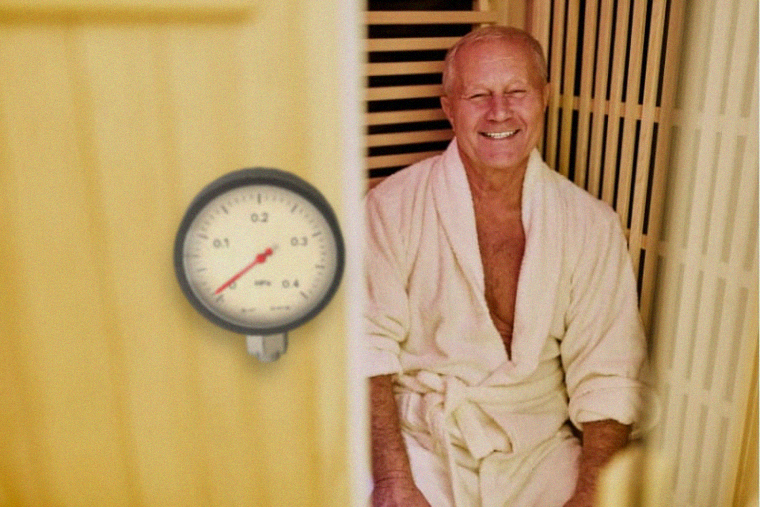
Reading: 0.01 MPa
